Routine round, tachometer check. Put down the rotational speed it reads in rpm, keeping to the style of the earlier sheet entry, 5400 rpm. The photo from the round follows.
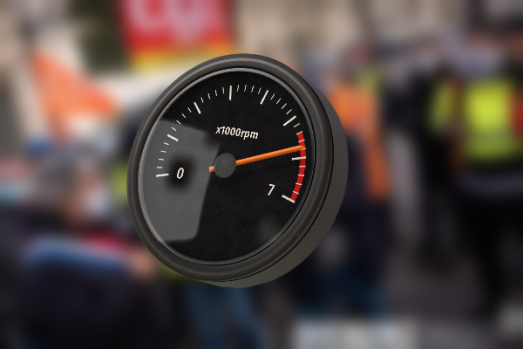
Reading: 5800 rpm
